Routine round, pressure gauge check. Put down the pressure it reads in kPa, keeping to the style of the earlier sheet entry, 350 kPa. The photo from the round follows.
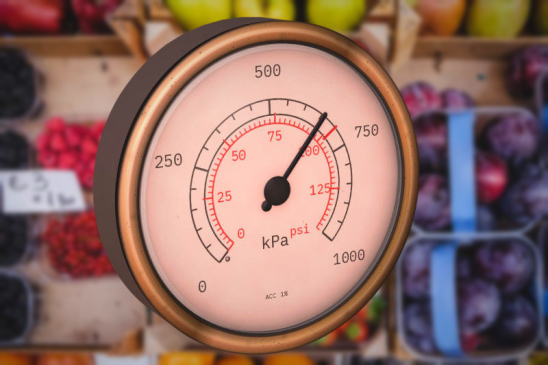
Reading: 650 kPa
